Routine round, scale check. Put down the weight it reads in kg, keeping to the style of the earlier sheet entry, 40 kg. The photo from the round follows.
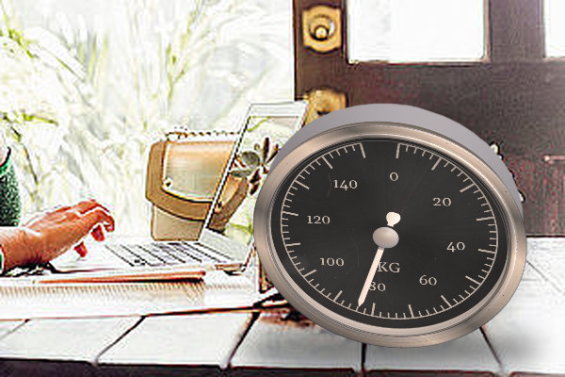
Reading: 84 kg
